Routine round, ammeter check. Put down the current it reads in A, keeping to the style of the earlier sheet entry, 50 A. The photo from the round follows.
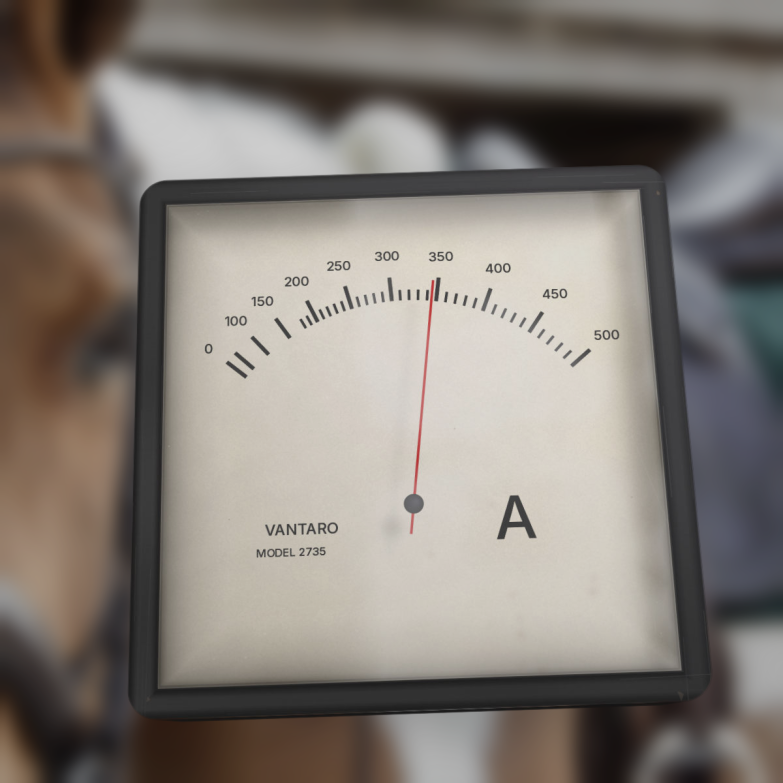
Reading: 345 A
